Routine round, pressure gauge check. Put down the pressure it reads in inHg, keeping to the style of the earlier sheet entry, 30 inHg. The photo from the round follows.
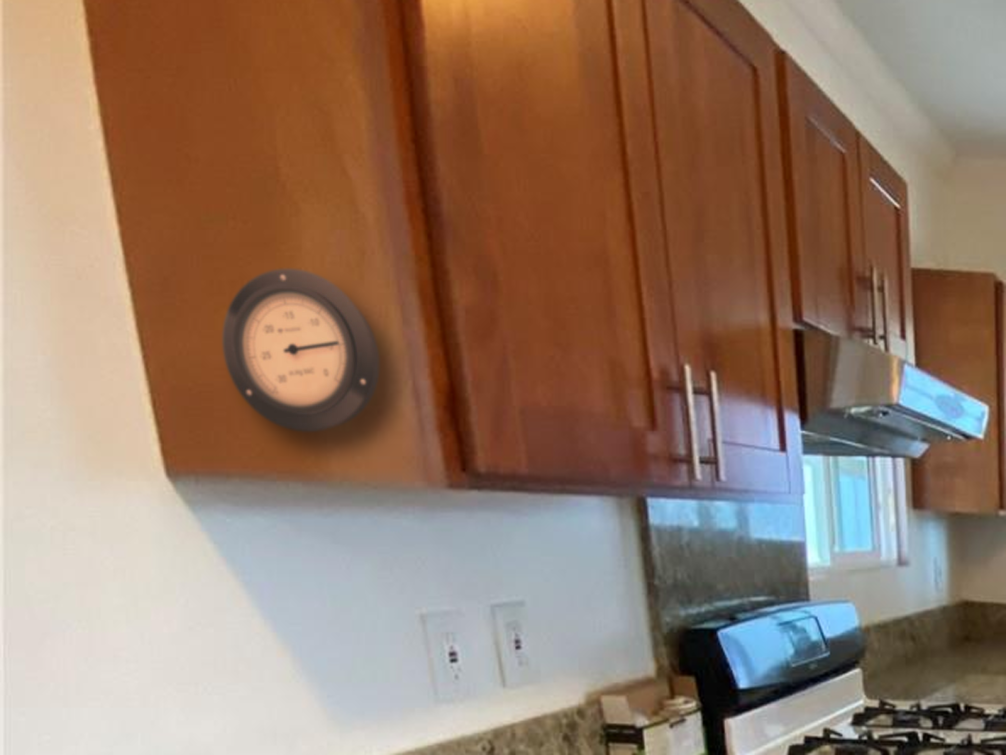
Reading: -5 inHg
